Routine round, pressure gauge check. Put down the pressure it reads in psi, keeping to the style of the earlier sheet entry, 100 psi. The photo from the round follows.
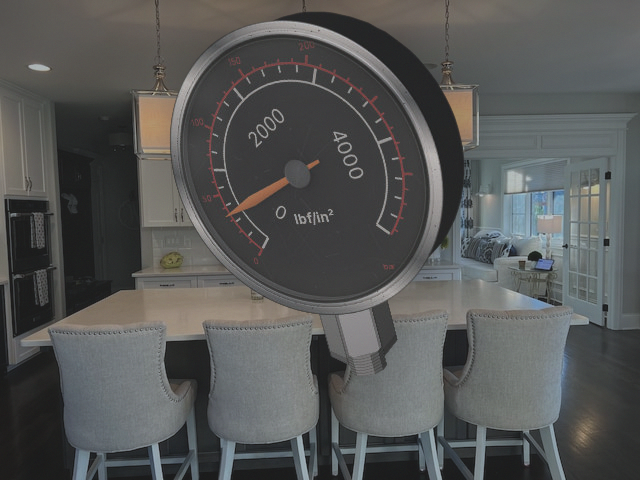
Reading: 500 psi
